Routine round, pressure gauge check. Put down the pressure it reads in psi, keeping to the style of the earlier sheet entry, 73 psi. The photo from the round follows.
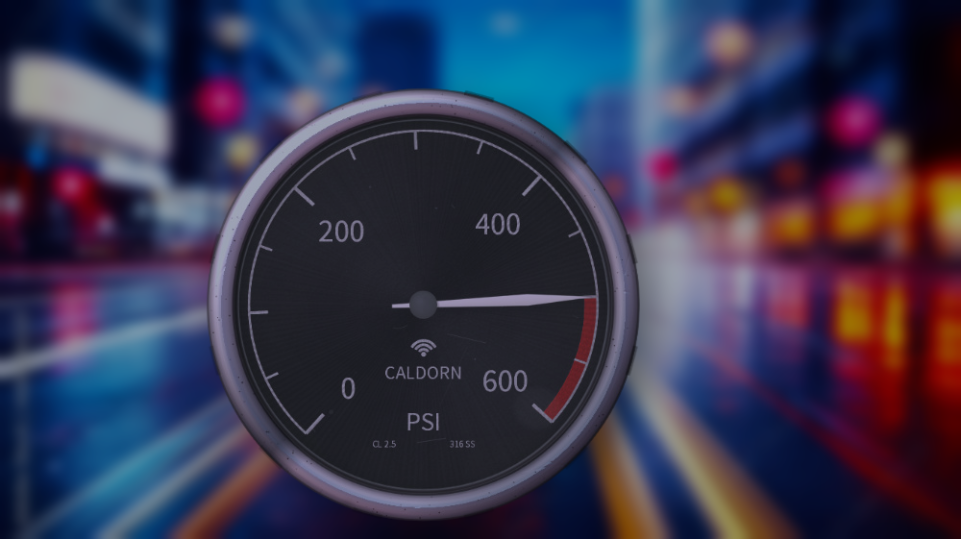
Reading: 500 psi
